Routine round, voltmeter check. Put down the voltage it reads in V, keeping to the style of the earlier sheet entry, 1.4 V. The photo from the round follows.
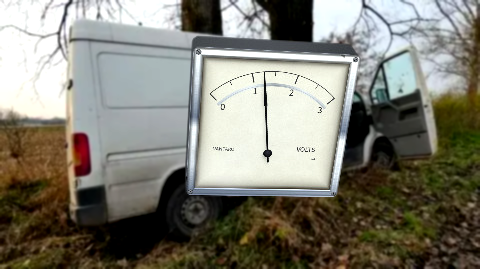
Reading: 1.25 V
